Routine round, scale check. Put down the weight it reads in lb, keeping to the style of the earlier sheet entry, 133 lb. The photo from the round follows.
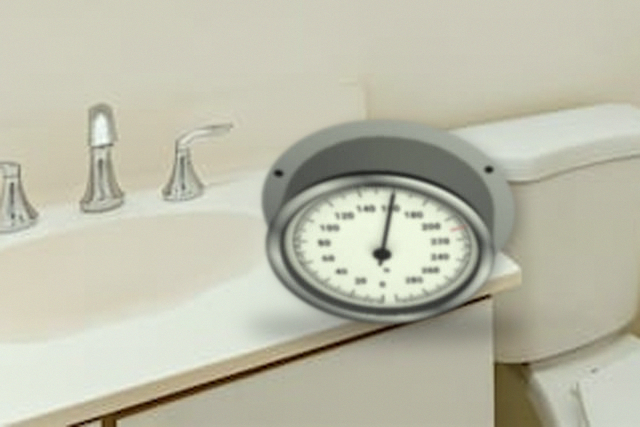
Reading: 160 lb
